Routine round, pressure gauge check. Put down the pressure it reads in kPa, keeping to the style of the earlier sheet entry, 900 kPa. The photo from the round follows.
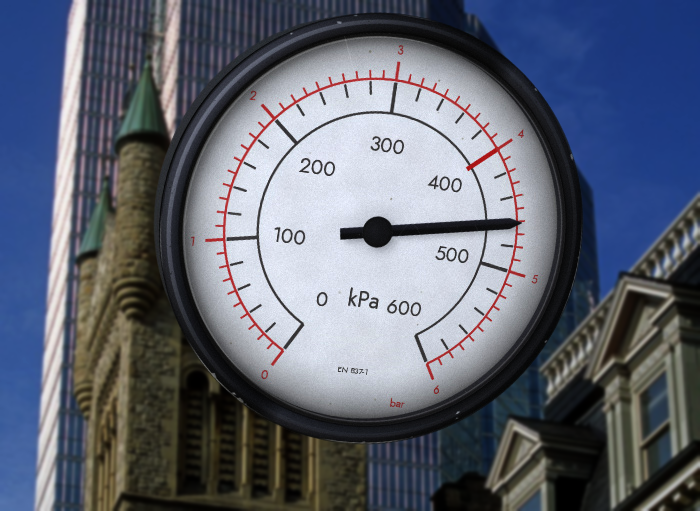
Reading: 460 kPa
